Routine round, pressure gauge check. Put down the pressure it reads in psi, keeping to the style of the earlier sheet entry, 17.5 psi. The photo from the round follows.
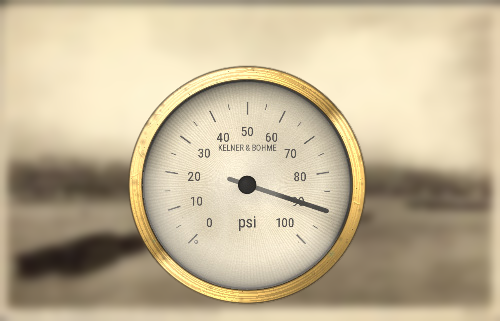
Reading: 90 psi
